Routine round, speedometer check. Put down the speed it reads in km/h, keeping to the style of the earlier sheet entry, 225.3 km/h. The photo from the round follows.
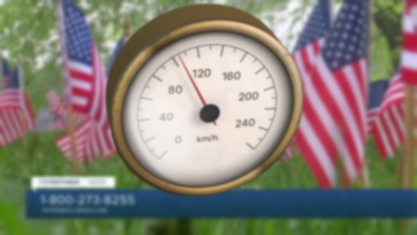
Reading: 105 km/h
